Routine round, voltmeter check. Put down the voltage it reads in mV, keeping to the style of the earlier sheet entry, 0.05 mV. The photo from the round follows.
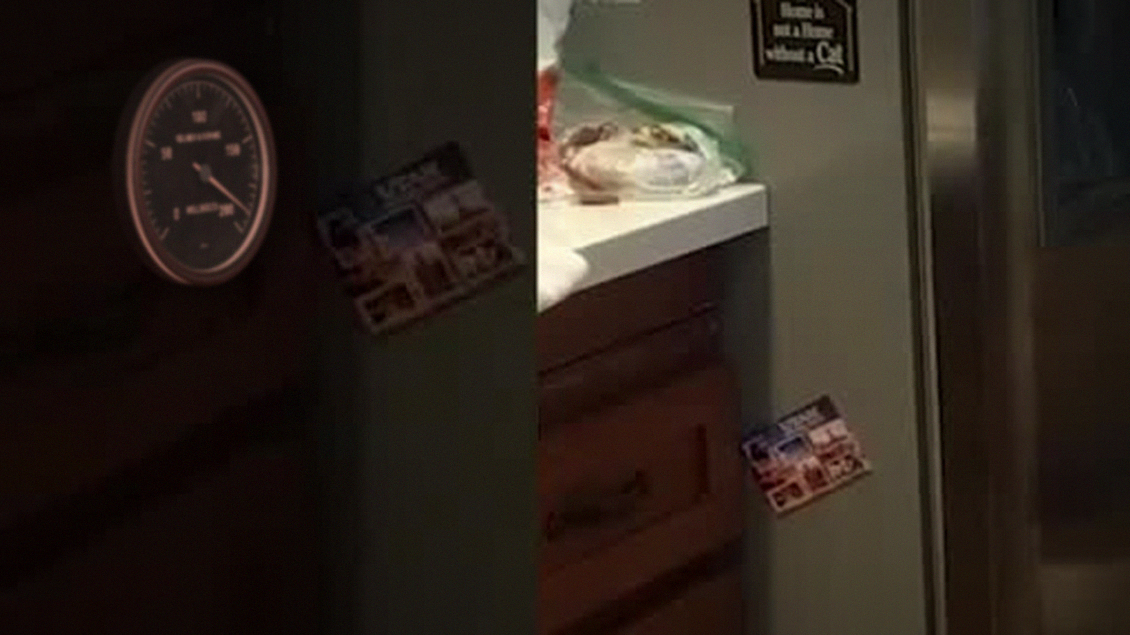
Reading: 190 mV
